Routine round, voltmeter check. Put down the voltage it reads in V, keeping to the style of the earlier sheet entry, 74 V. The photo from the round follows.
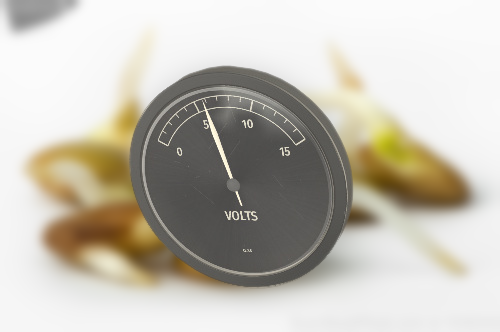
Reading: 6 V
